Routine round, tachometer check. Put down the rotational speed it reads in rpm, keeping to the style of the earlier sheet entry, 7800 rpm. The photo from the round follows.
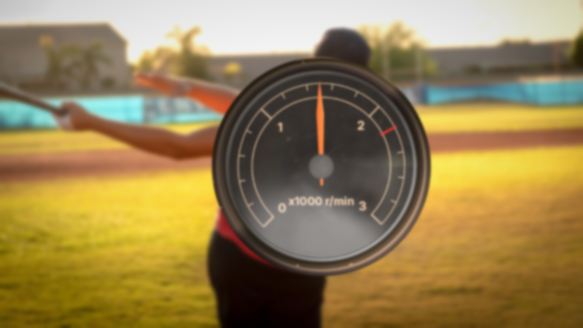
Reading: 1500 rpm
